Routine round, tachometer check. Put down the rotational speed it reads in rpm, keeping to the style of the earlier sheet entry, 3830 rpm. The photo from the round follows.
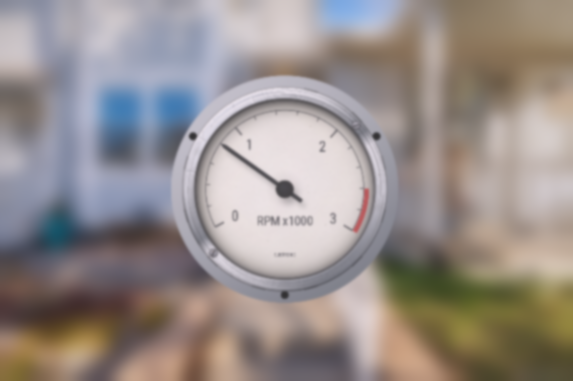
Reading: 800 rpm
